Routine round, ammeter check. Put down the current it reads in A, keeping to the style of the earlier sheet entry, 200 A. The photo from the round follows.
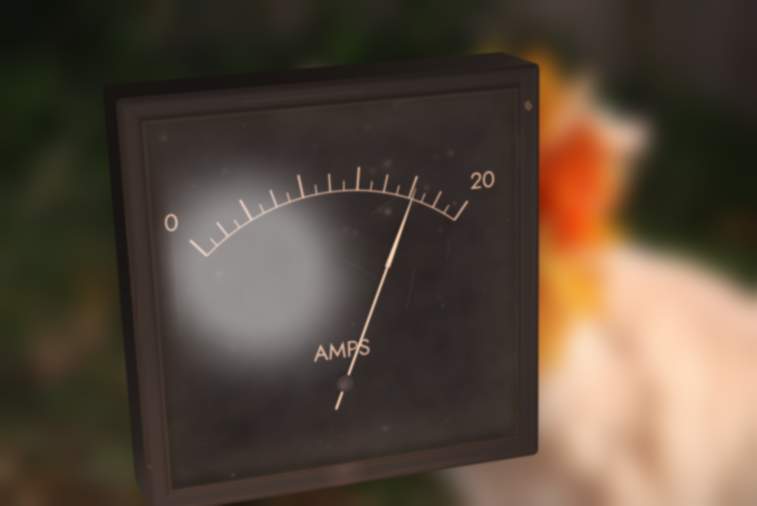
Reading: 16 A
